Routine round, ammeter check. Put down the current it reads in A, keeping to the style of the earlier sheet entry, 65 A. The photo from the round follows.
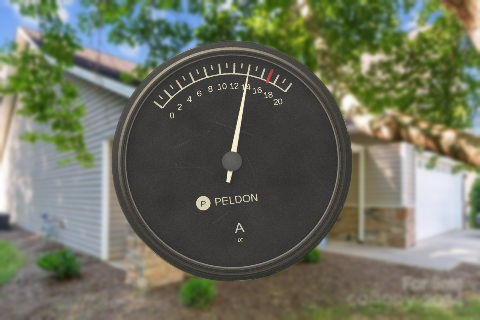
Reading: 14 A
